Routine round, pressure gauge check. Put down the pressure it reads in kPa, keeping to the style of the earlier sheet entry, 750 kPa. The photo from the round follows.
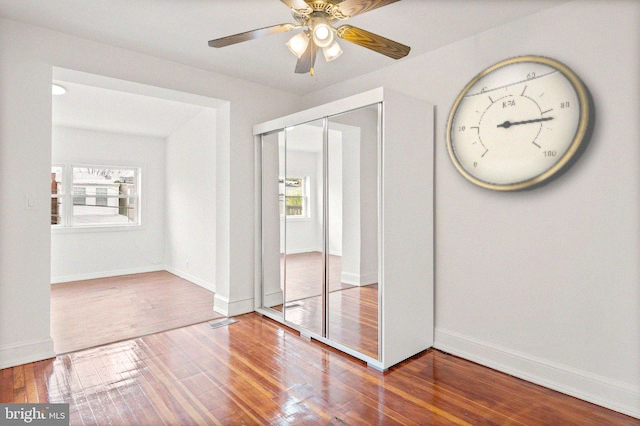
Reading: 85 kPa
